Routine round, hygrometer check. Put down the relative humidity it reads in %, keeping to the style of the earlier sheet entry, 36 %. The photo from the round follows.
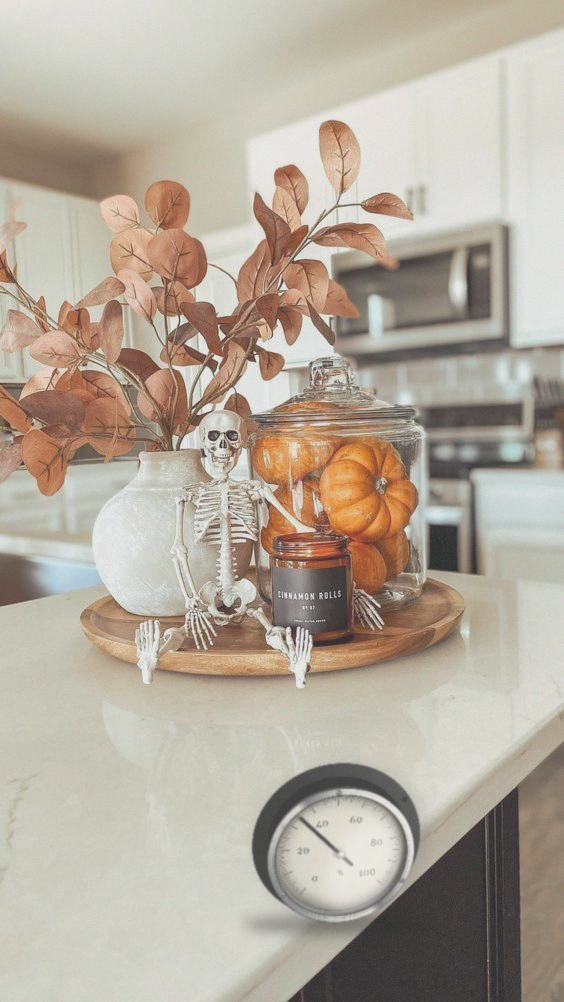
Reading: 35 %
